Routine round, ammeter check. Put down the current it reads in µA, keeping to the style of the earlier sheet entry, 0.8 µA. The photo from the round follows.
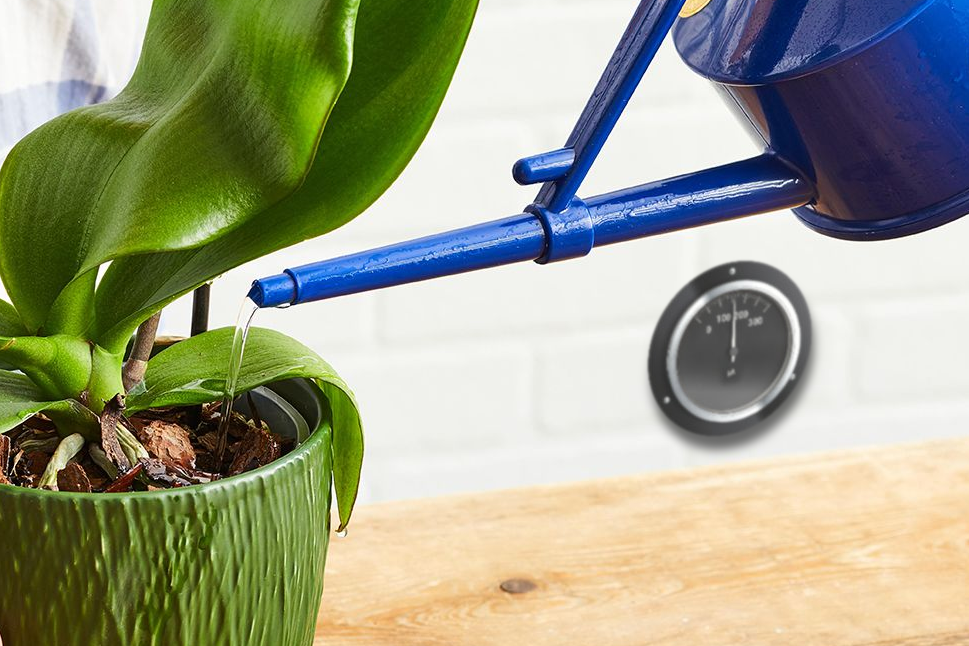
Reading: 150 µA
